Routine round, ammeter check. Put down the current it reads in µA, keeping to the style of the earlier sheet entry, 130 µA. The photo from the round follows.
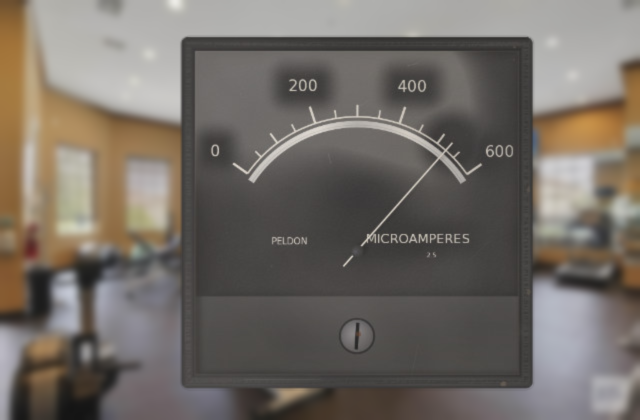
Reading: 525 µA
